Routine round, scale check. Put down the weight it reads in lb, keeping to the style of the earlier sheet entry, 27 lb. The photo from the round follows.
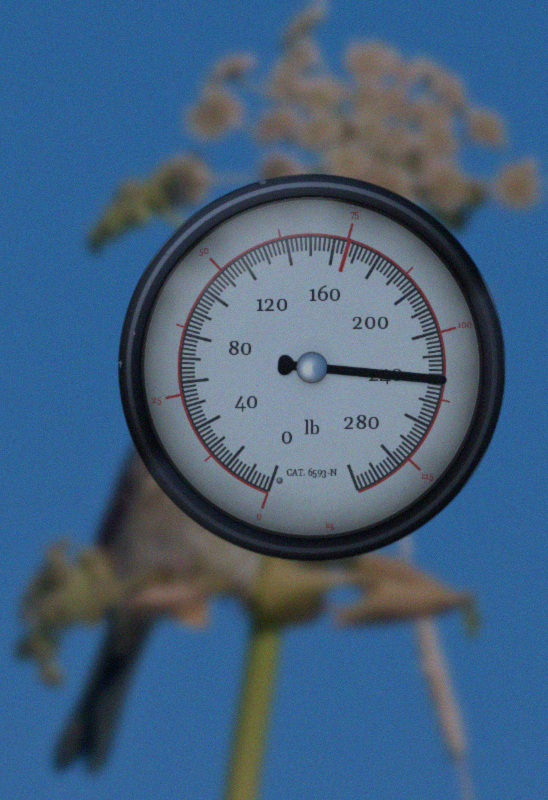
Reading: 240 lb
